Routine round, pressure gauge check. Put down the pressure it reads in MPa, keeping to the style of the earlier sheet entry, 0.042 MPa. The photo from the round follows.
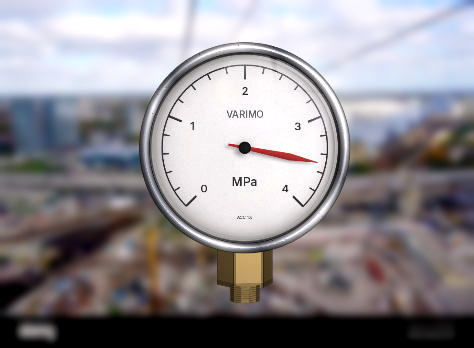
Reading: 3.5 MPa
